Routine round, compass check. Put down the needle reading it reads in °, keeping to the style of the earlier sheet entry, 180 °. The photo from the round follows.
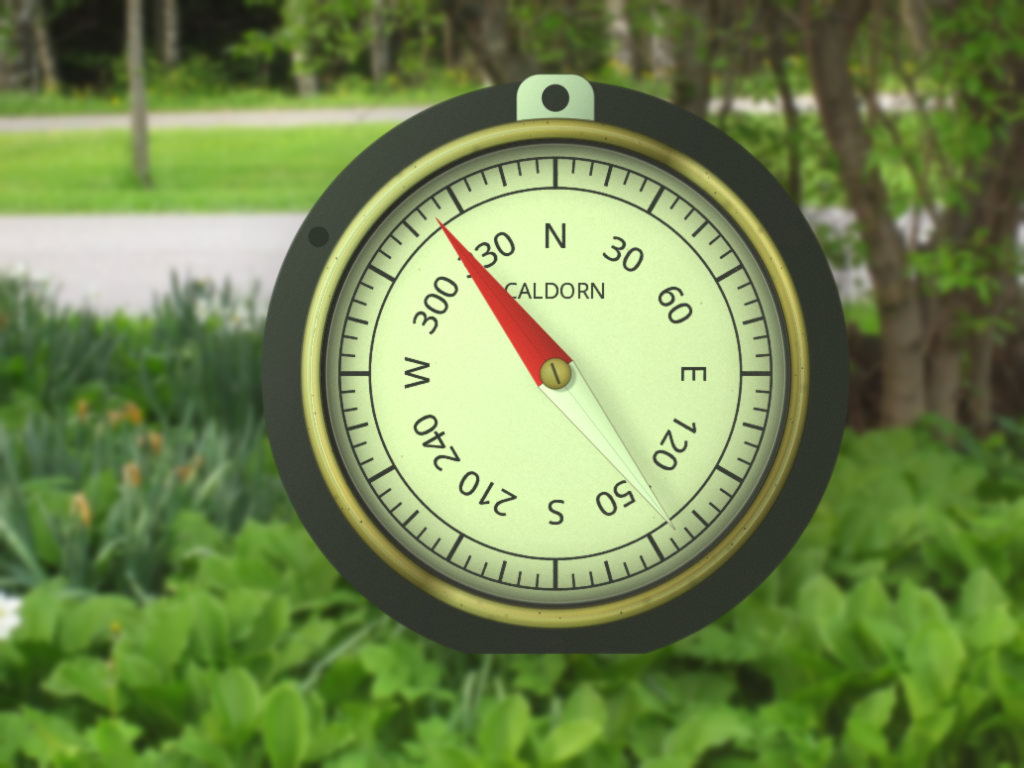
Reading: 322.5 °
